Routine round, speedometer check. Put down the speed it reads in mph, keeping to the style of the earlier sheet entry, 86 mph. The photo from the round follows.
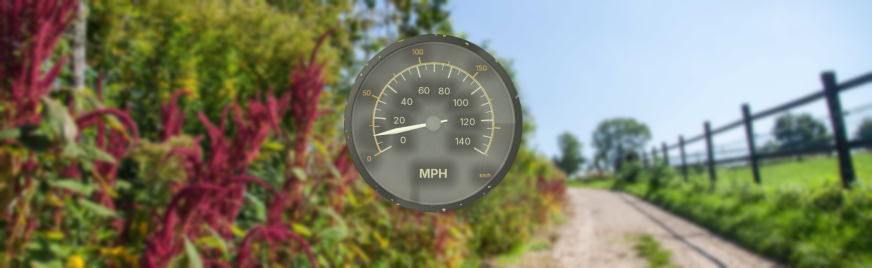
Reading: 10 mph
